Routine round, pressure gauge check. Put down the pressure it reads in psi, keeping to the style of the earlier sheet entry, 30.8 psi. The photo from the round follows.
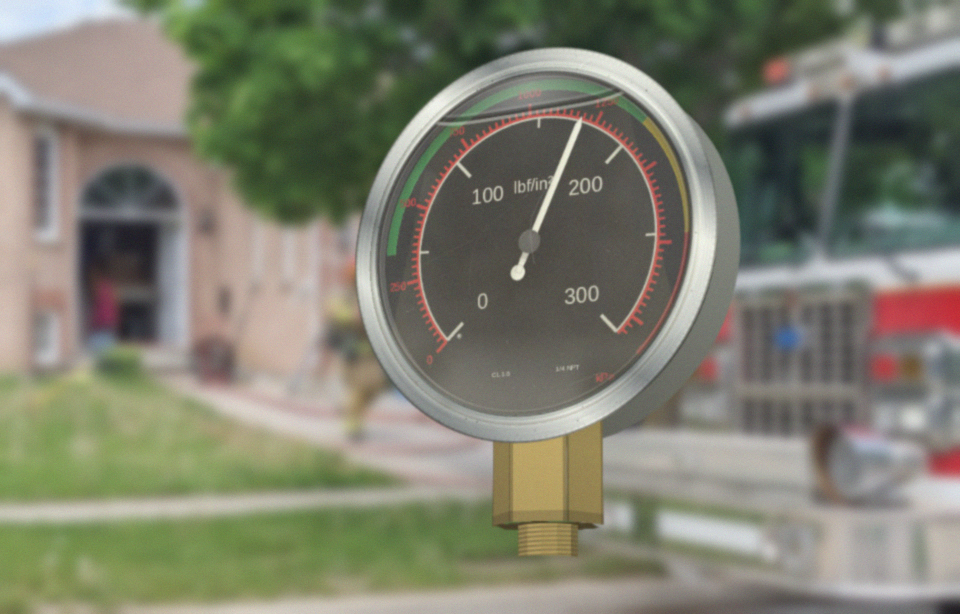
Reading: 175 psi
